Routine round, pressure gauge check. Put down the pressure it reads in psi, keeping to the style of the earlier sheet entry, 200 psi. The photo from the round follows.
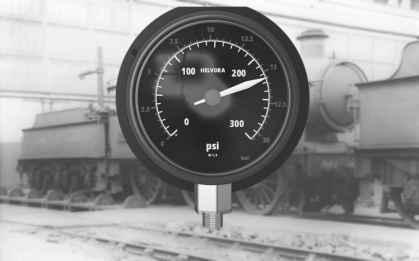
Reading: 225 psi
